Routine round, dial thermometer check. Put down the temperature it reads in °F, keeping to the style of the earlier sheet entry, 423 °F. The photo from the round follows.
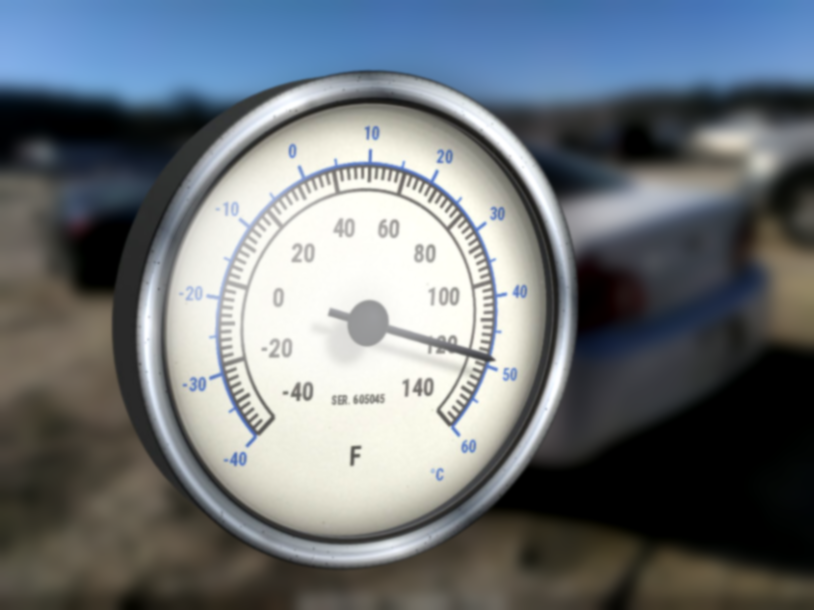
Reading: 120 °F
